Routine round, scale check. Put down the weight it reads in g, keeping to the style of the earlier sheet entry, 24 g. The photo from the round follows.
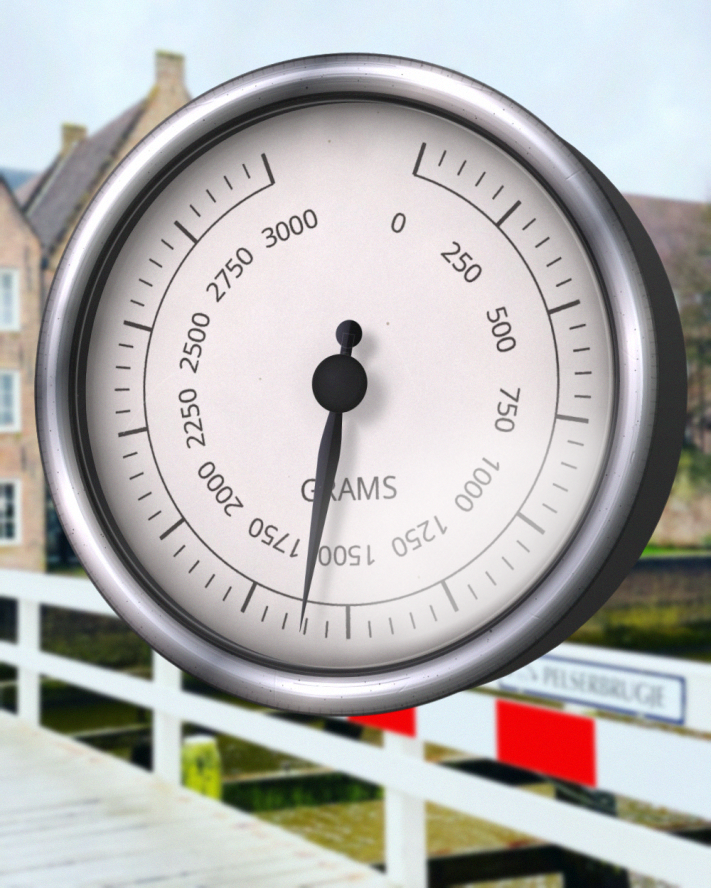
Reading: 1600 g
